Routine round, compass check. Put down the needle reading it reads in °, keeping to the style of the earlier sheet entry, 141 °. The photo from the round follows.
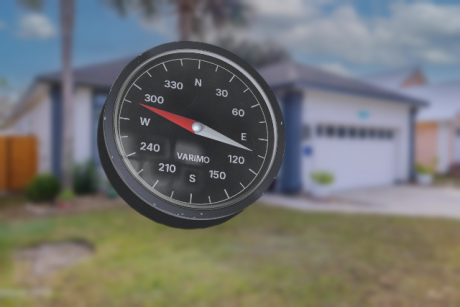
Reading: 285 °
